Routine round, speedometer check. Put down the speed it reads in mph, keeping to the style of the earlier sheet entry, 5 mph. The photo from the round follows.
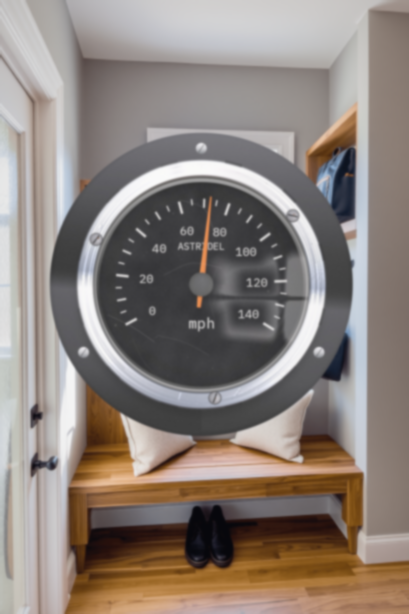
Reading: 72.5 mph
